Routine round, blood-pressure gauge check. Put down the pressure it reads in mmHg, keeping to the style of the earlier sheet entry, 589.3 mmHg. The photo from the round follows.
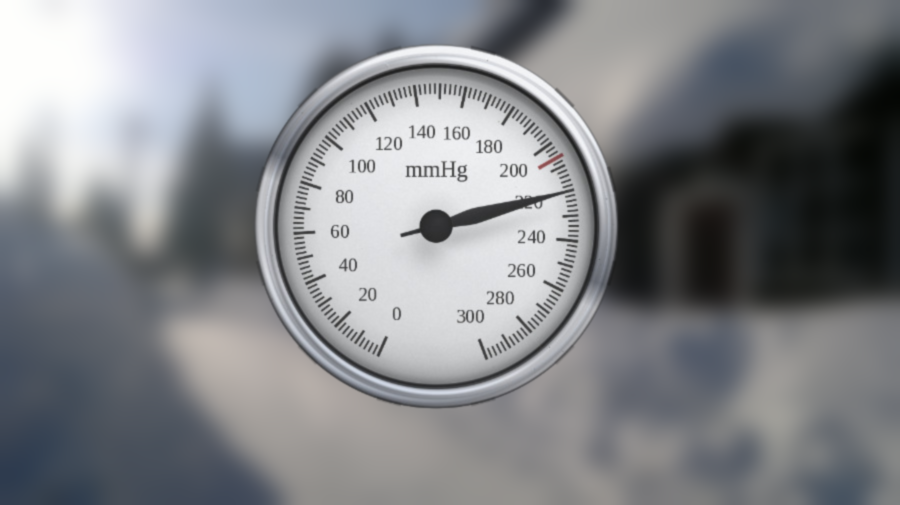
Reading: 220 mmHg
